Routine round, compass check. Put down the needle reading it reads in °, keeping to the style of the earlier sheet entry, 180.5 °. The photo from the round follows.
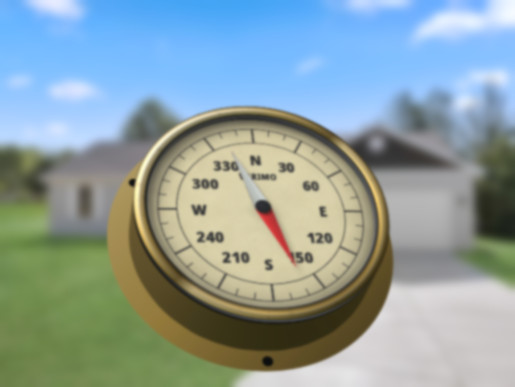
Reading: 160 °
